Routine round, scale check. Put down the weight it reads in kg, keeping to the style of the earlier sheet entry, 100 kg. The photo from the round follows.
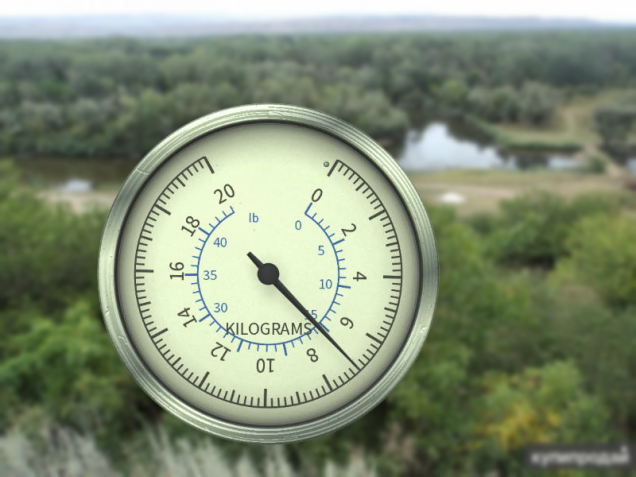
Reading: 7 kg
